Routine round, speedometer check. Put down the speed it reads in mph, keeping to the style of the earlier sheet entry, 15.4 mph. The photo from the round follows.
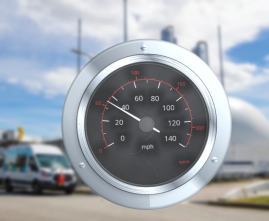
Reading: 35 mph
